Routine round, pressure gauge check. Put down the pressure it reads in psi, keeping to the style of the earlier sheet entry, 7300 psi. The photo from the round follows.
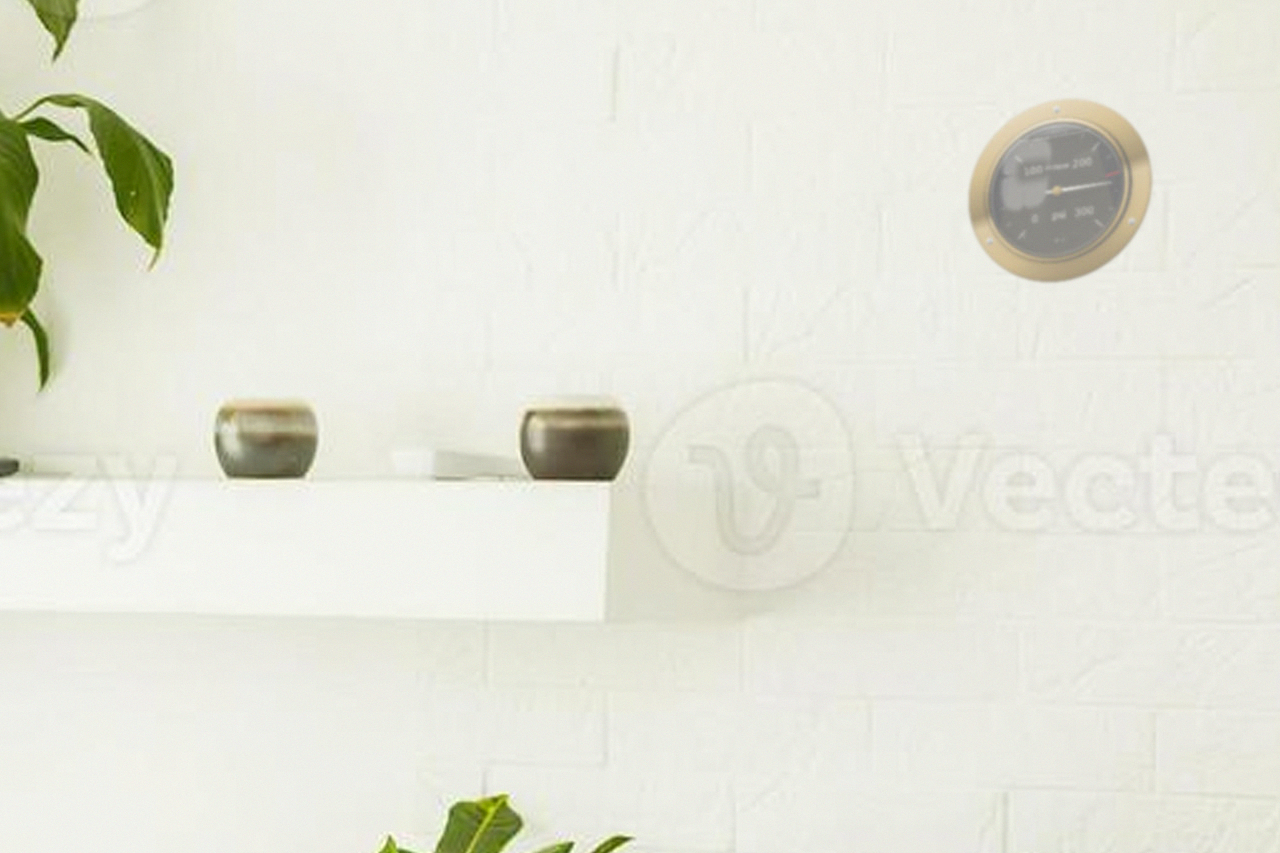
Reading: 250 psi
